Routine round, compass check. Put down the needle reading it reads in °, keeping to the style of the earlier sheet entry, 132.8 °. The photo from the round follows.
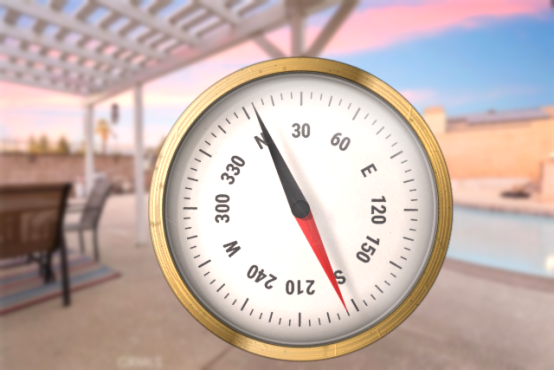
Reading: 185 °
